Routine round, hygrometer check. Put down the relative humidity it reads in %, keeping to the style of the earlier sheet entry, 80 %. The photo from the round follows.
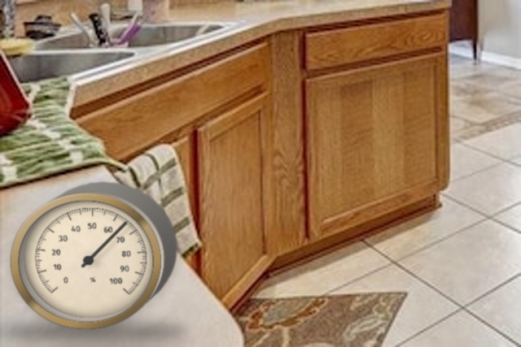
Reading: 65 %
